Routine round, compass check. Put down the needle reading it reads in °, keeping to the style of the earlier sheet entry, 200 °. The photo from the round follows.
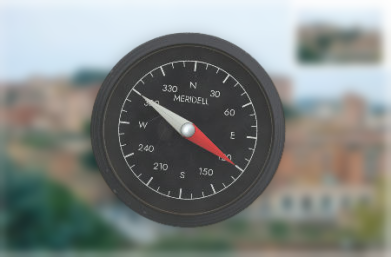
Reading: 120 °
